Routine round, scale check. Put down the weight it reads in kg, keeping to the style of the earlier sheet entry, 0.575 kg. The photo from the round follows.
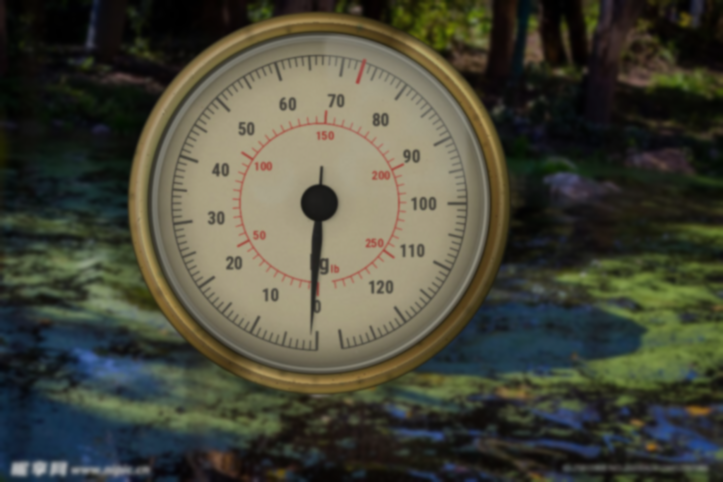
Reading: 1 kg
